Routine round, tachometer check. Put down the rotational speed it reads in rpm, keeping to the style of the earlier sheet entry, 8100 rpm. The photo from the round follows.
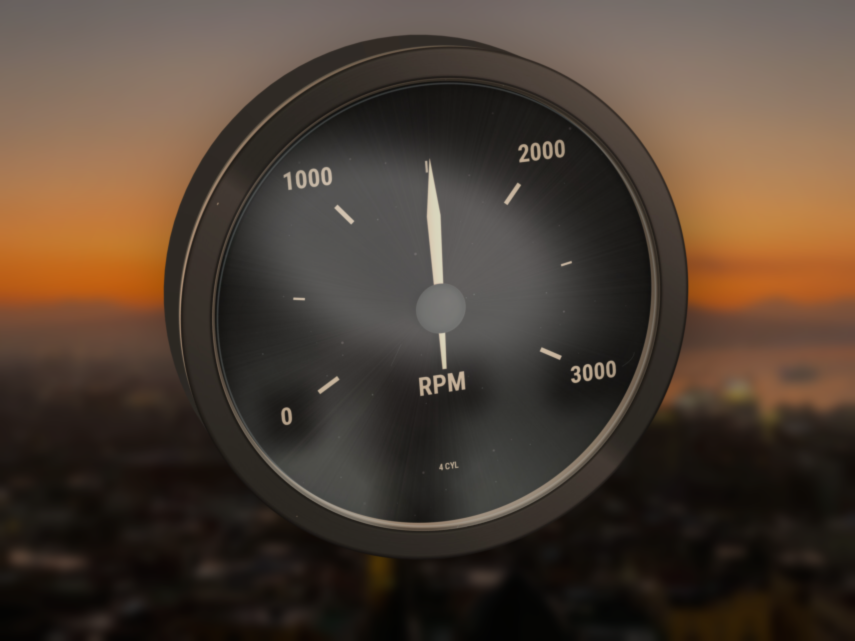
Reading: 1500 rpm
